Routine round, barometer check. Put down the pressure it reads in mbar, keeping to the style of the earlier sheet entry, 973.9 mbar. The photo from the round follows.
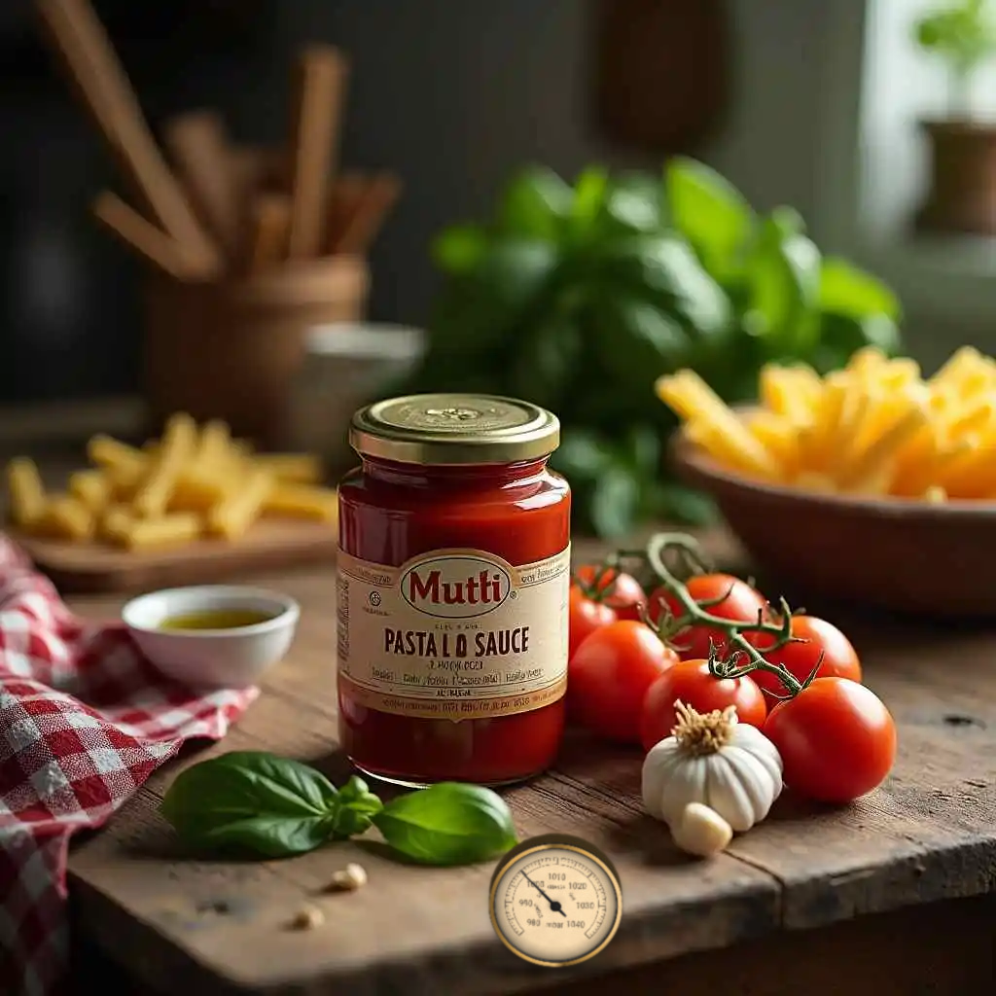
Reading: 1000 mbar
